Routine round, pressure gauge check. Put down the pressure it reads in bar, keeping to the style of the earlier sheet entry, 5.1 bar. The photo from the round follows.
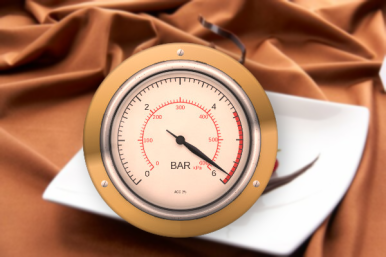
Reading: 5.8 bar
